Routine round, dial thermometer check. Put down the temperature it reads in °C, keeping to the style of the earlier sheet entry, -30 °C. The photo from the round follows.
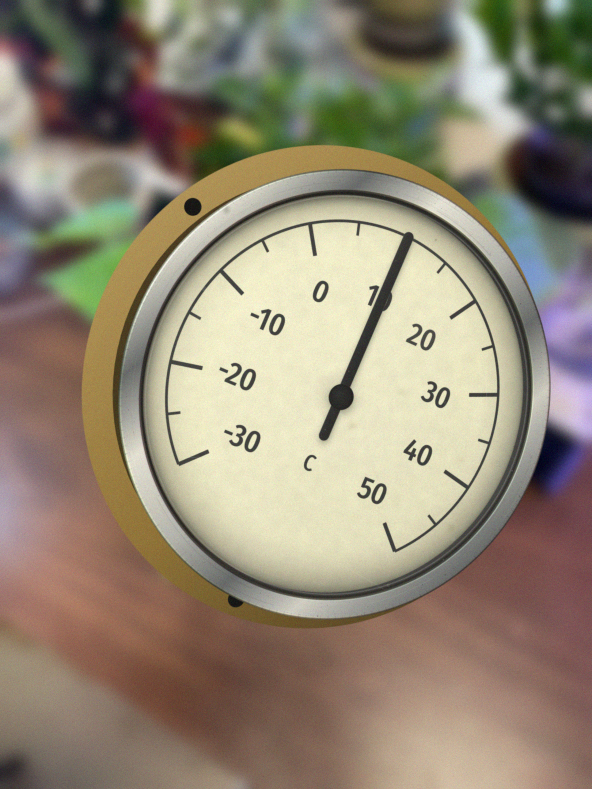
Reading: 10 °C
